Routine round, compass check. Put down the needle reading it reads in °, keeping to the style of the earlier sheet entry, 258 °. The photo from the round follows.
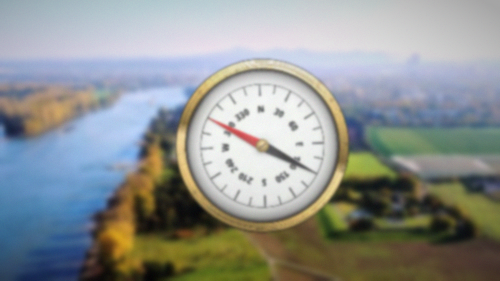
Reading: 300 °
